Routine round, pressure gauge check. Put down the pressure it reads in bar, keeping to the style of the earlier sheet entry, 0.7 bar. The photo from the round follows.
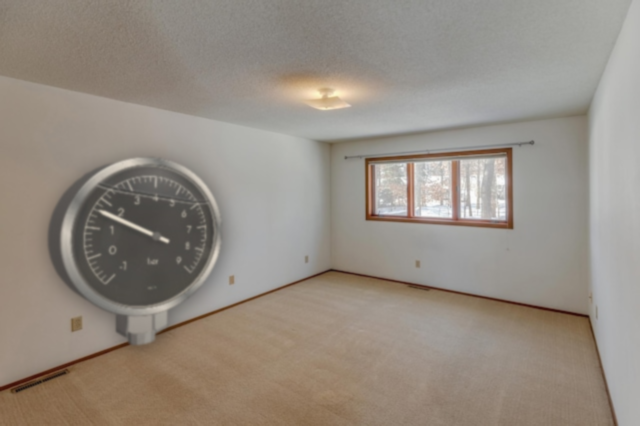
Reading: 1.6 bar
